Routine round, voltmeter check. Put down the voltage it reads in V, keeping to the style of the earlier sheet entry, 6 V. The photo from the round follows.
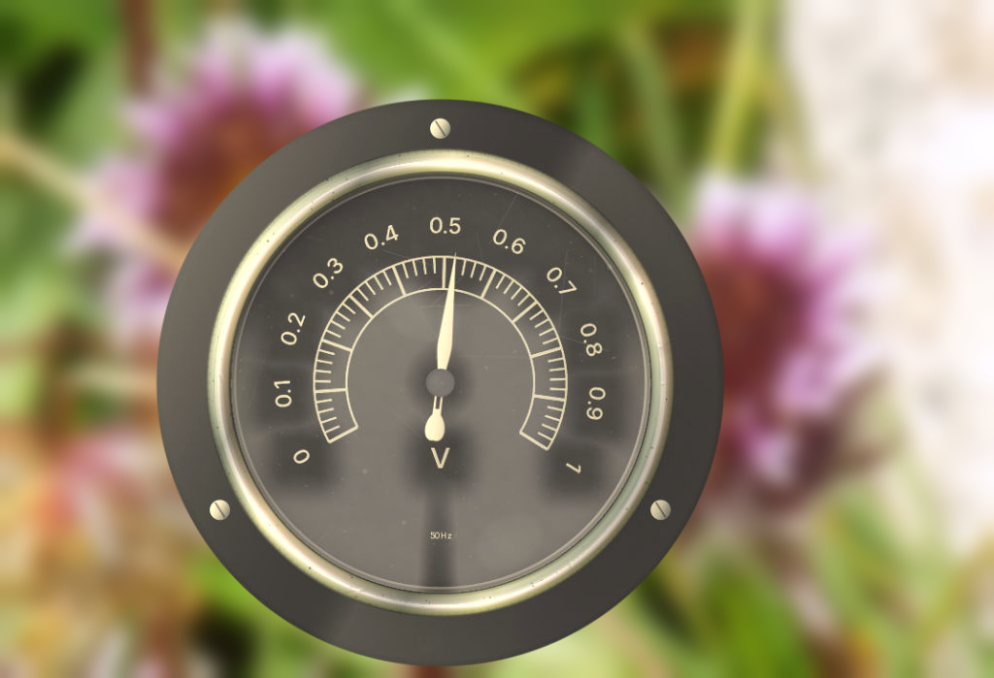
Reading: 0.52 V
